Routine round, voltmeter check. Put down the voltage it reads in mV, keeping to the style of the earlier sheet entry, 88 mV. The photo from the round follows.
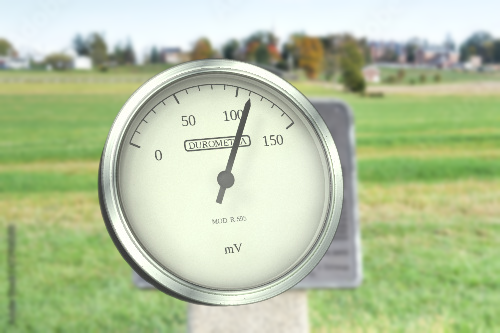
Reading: 110 mV
